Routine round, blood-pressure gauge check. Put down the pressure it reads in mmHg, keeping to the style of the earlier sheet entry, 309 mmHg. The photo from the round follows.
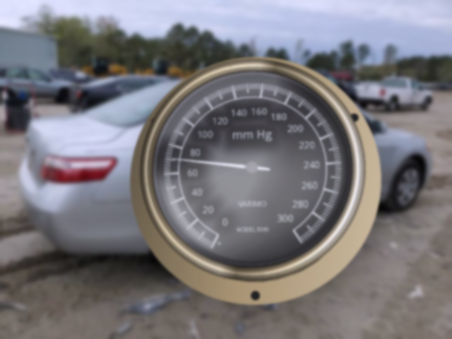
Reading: 70 mmHg
